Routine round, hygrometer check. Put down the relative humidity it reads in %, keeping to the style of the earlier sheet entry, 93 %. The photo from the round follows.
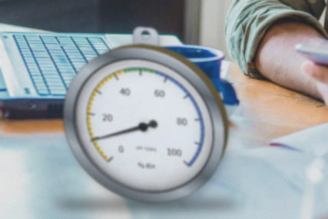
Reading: 10 %
